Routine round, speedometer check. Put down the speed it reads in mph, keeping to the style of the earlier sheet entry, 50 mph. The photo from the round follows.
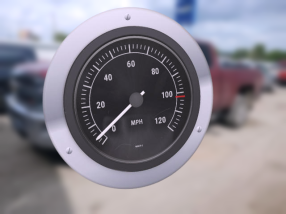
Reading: 4 mph
